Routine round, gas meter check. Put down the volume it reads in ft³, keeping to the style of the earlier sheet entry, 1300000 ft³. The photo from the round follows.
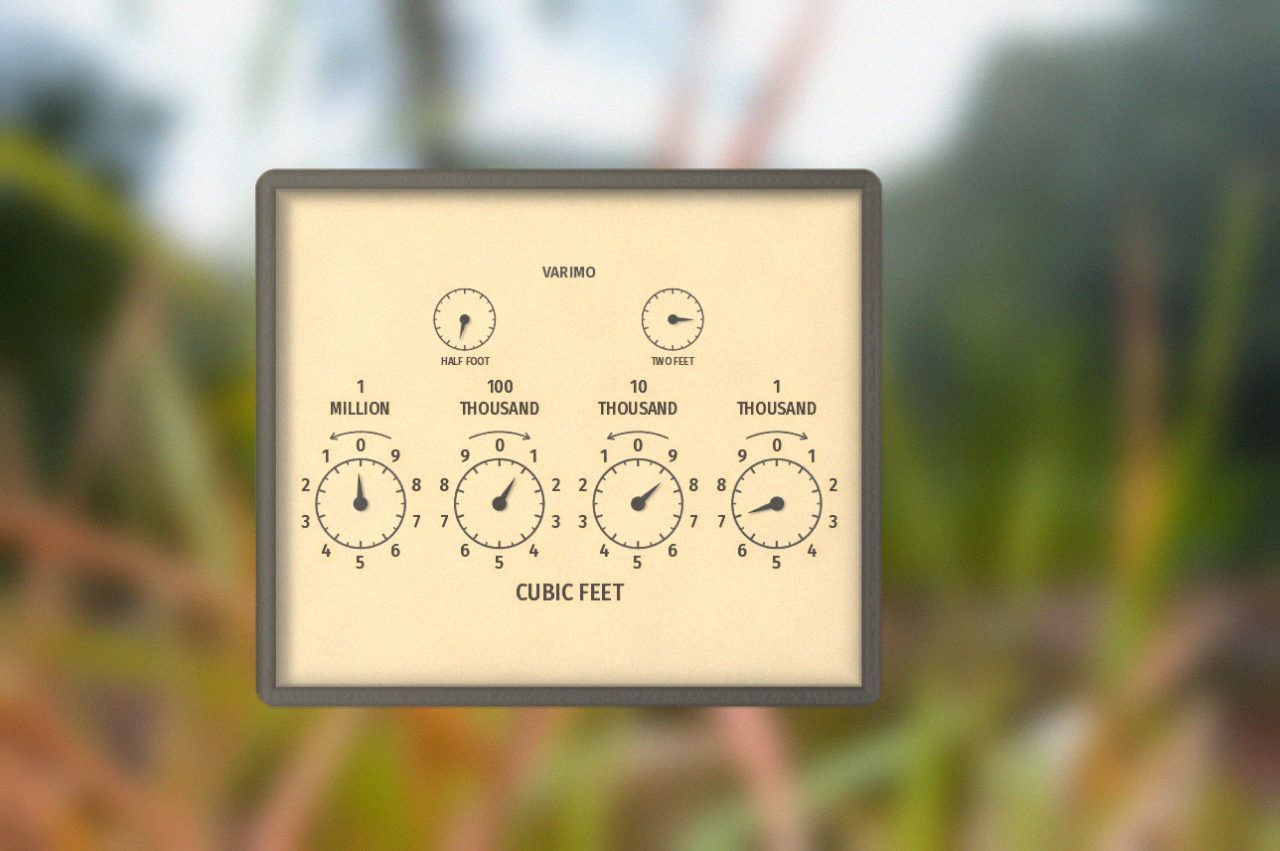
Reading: 8700 ft³
